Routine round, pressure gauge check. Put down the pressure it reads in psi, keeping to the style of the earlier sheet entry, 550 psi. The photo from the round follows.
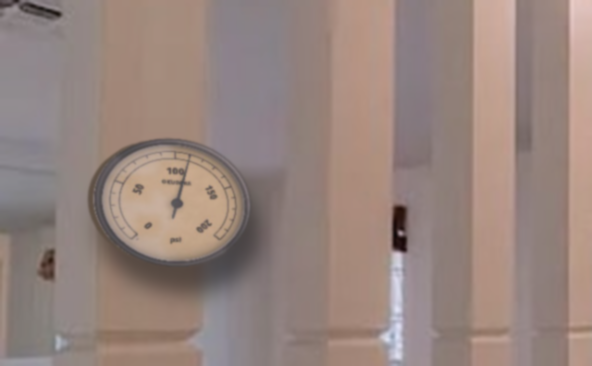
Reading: 110 psi
